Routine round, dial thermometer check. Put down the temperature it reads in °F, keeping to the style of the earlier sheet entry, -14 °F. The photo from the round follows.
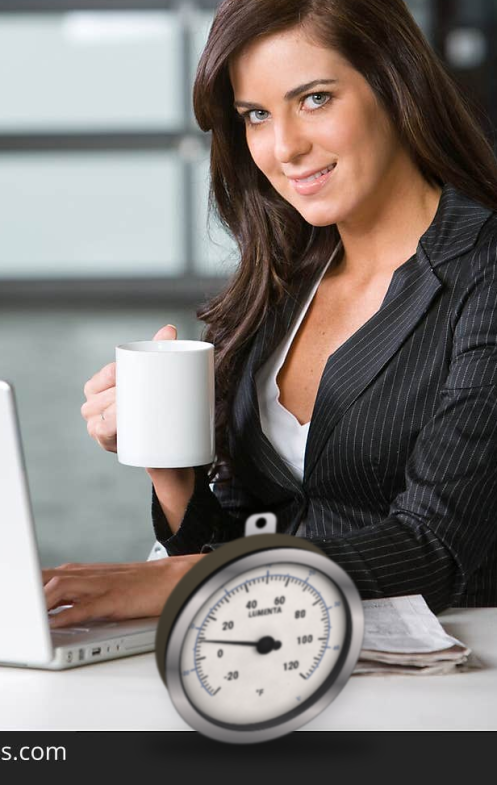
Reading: 10 °F
